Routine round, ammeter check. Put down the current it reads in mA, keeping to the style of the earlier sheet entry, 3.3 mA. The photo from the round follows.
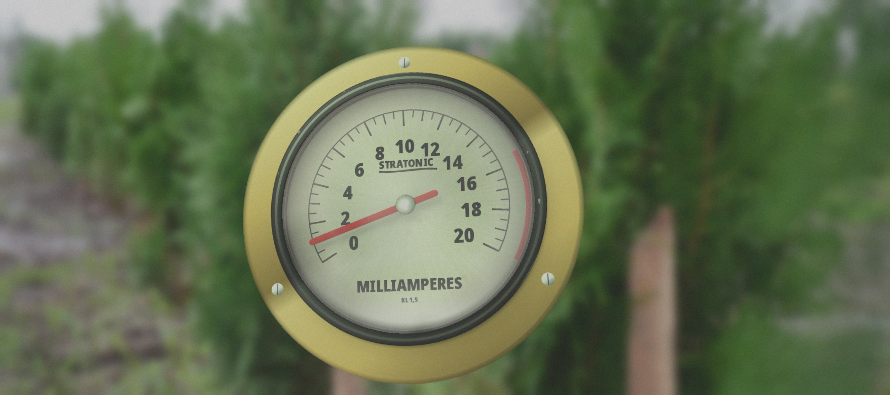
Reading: 1 mA
